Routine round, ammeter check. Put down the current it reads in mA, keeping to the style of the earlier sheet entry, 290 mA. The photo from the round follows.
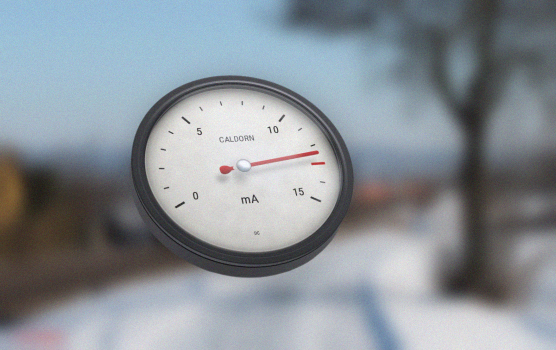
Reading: 12.5 mA
